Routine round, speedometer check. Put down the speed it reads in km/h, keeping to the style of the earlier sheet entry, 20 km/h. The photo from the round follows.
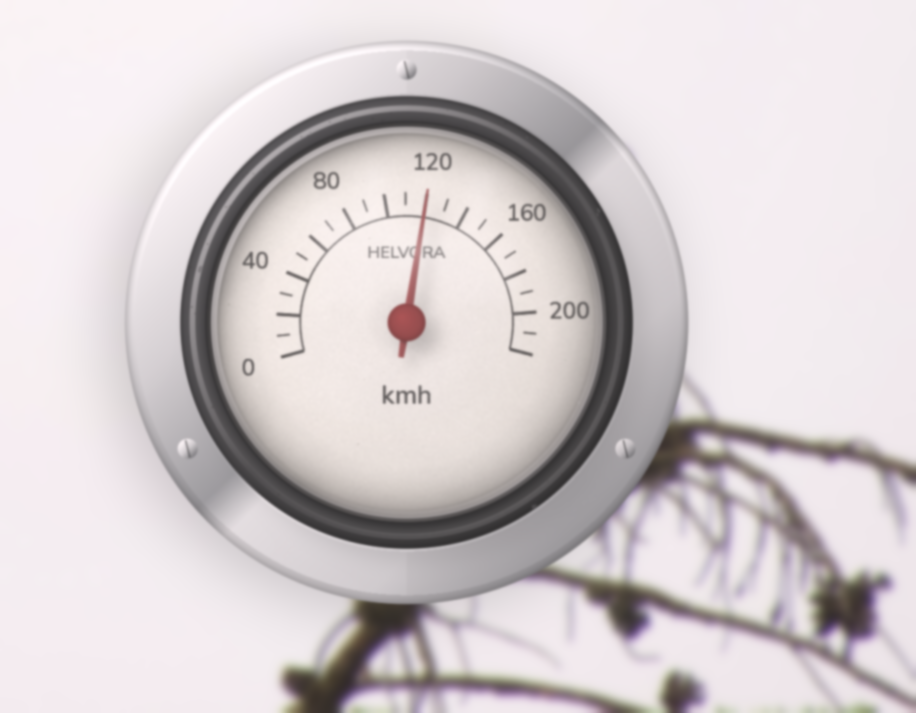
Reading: 120 km/h
